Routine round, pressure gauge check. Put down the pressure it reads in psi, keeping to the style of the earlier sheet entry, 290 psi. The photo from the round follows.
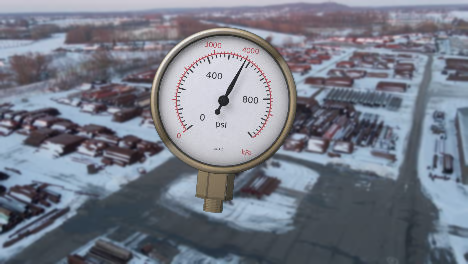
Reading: 580 psi
